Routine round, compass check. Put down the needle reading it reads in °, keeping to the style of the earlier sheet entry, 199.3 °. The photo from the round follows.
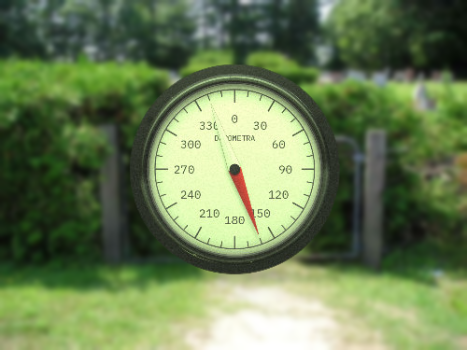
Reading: 160 °
